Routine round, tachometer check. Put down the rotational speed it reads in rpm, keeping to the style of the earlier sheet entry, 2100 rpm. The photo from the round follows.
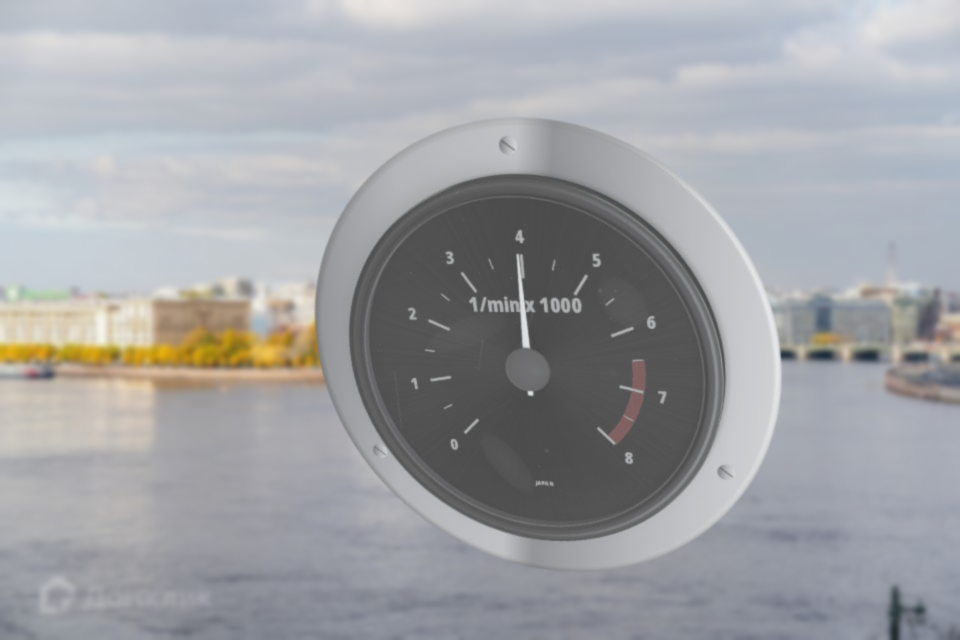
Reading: 4000 rpm
